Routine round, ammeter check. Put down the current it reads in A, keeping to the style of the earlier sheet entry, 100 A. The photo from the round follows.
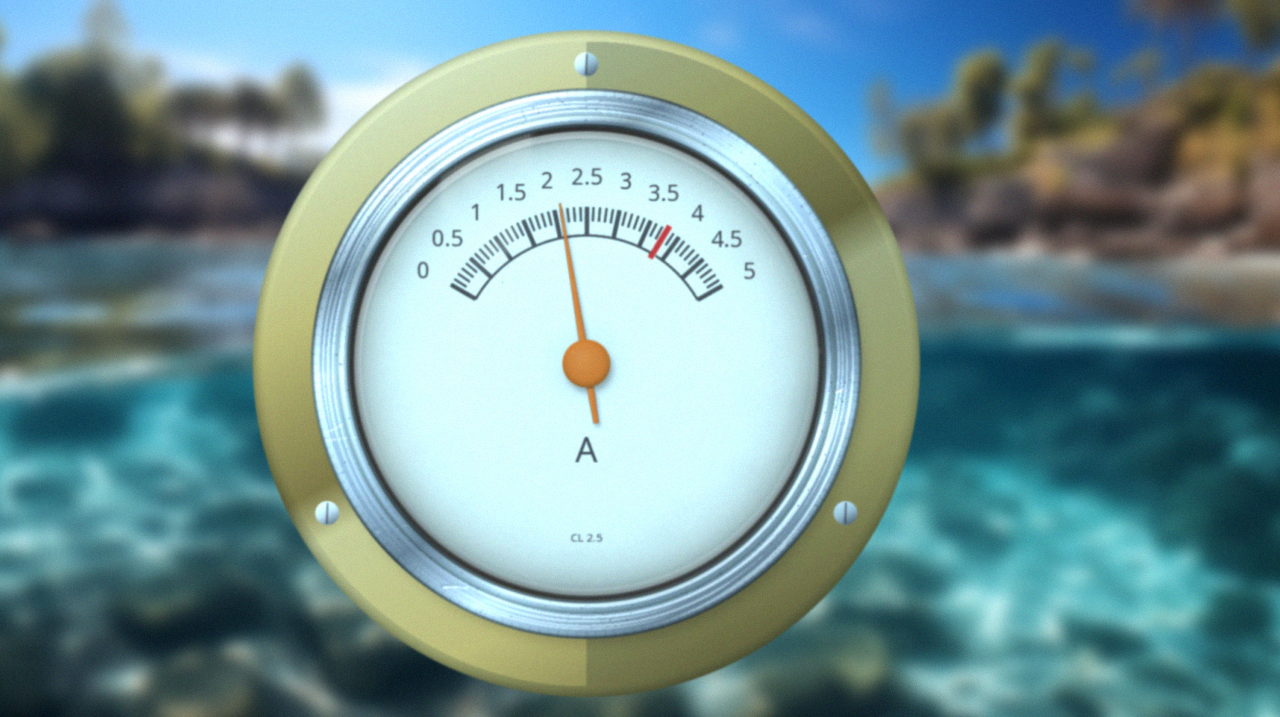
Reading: 2.1 A
